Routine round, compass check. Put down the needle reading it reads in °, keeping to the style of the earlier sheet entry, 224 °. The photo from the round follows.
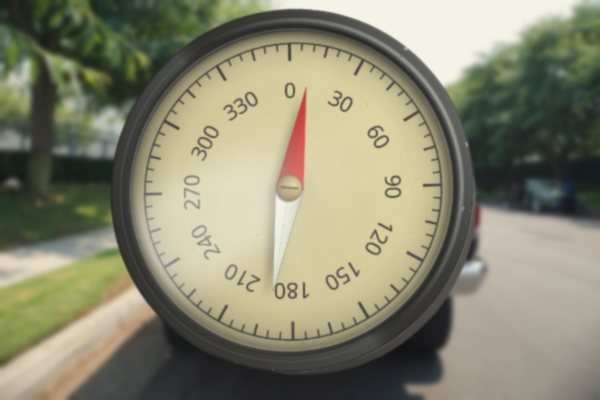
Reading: 10 °
